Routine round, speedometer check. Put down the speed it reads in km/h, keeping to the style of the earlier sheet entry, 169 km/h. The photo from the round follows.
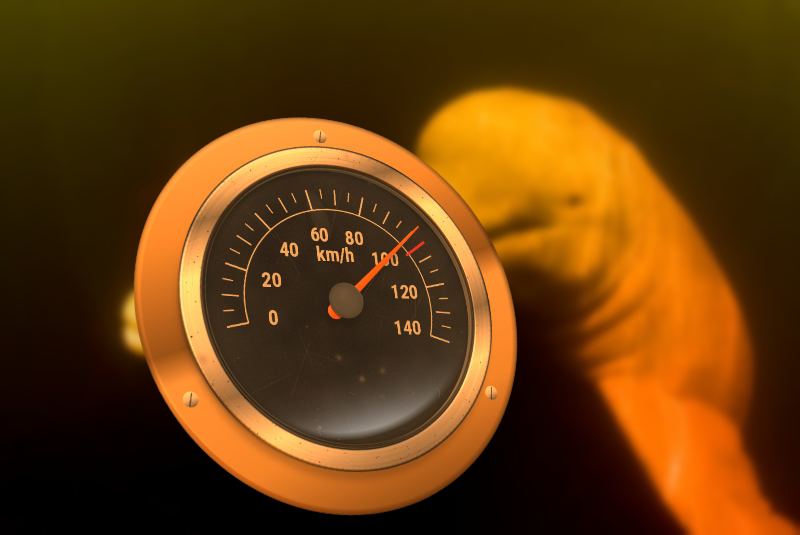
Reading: 100 km/h
